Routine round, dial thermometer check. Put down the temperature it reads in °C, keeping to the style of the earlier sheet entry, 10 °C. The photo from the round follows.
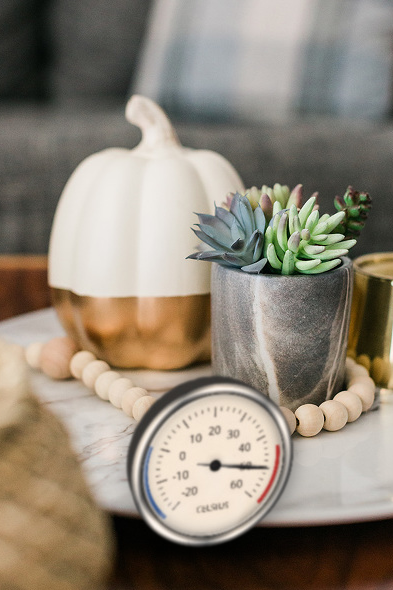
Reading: 50 °C
